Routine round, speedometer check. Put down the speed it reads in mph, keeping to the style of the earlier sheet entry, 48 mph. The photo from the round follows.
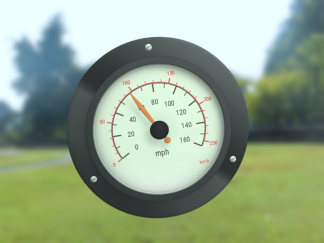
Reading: 60 mph
